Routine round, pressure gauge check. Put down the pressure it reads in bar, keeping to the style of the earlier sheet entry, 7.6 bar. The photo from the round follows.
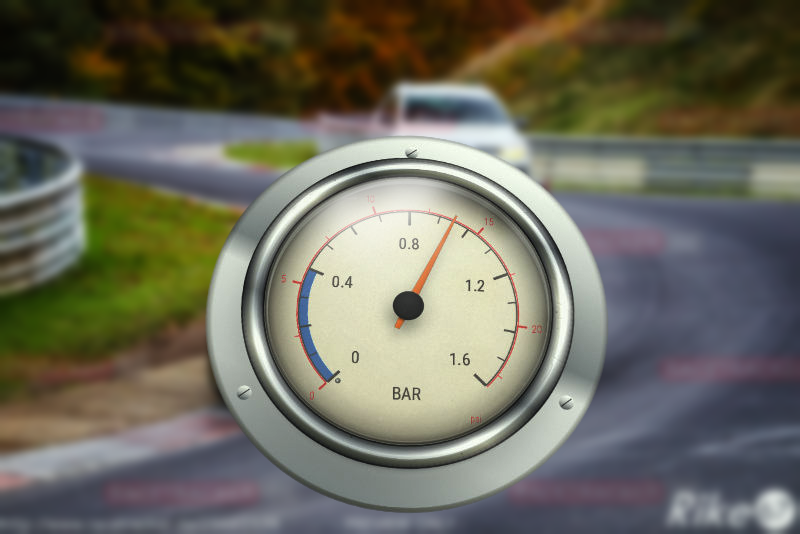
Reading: 0.95 bar
